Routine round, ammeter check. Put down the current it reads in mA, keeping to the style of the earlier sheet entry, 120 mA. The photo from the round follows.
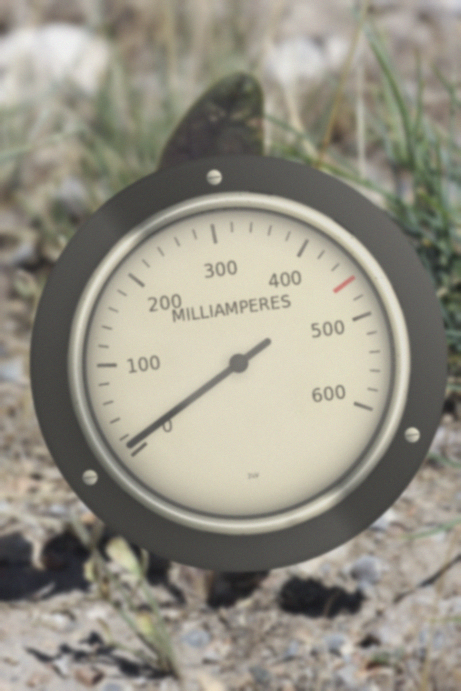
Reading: 10 mA
